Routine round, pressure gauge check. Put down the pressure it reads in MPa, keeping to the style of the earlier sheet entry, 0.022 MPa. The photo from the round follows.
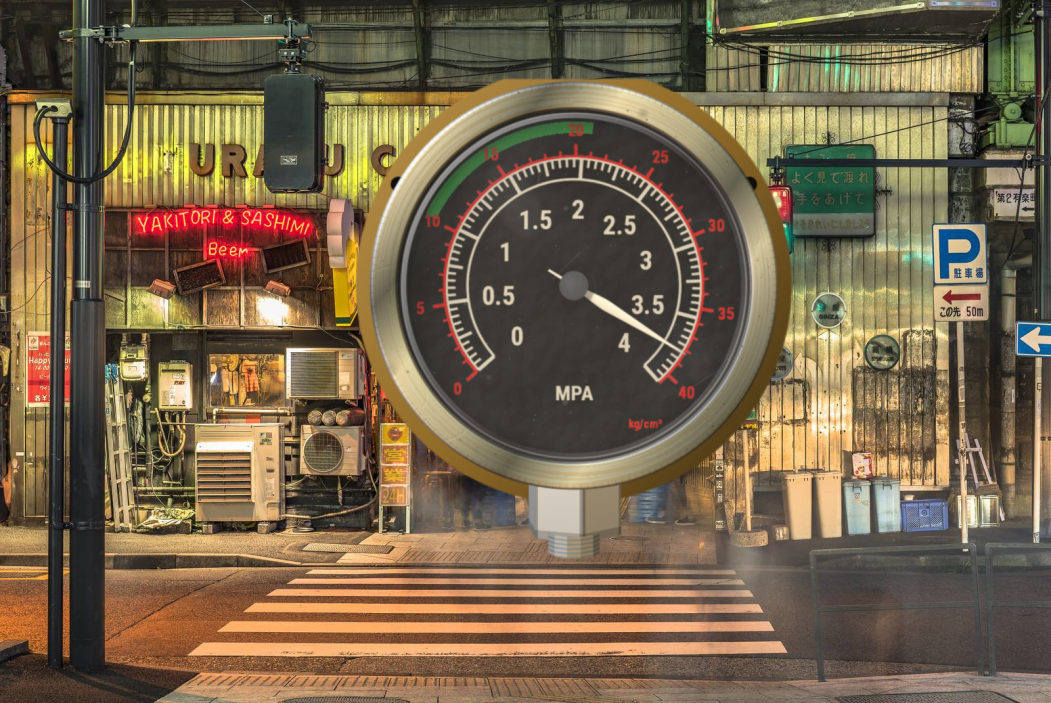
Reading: 3.75 MPa
